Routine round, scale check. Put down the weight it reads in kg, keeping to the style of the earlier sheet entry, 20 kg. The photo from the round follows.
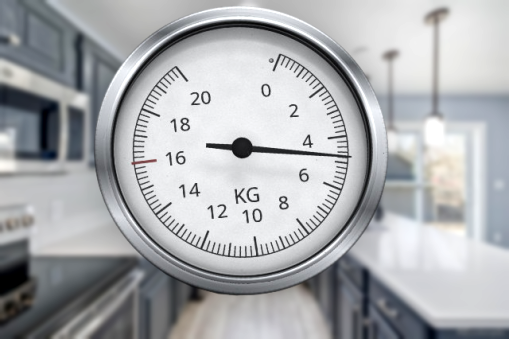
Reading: 4.8 kg
